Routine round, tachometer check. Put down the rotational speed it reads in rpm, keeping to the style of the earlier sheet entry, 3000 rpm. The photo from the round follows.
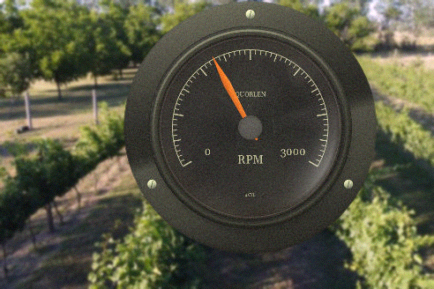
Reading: 1150 rpm
